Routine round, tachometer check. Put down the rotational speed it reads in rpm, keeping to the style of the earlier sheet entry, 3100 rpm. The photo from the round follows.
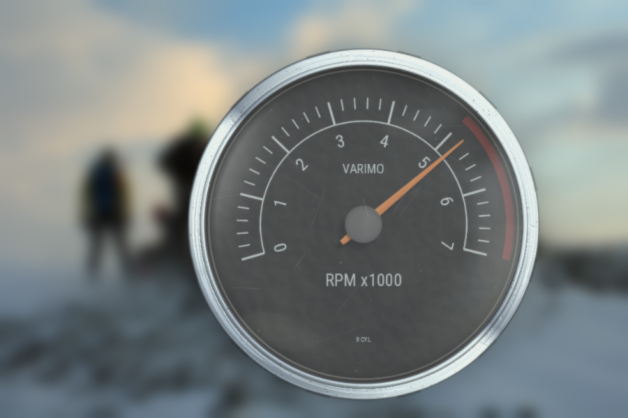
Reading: 5200 rpm
